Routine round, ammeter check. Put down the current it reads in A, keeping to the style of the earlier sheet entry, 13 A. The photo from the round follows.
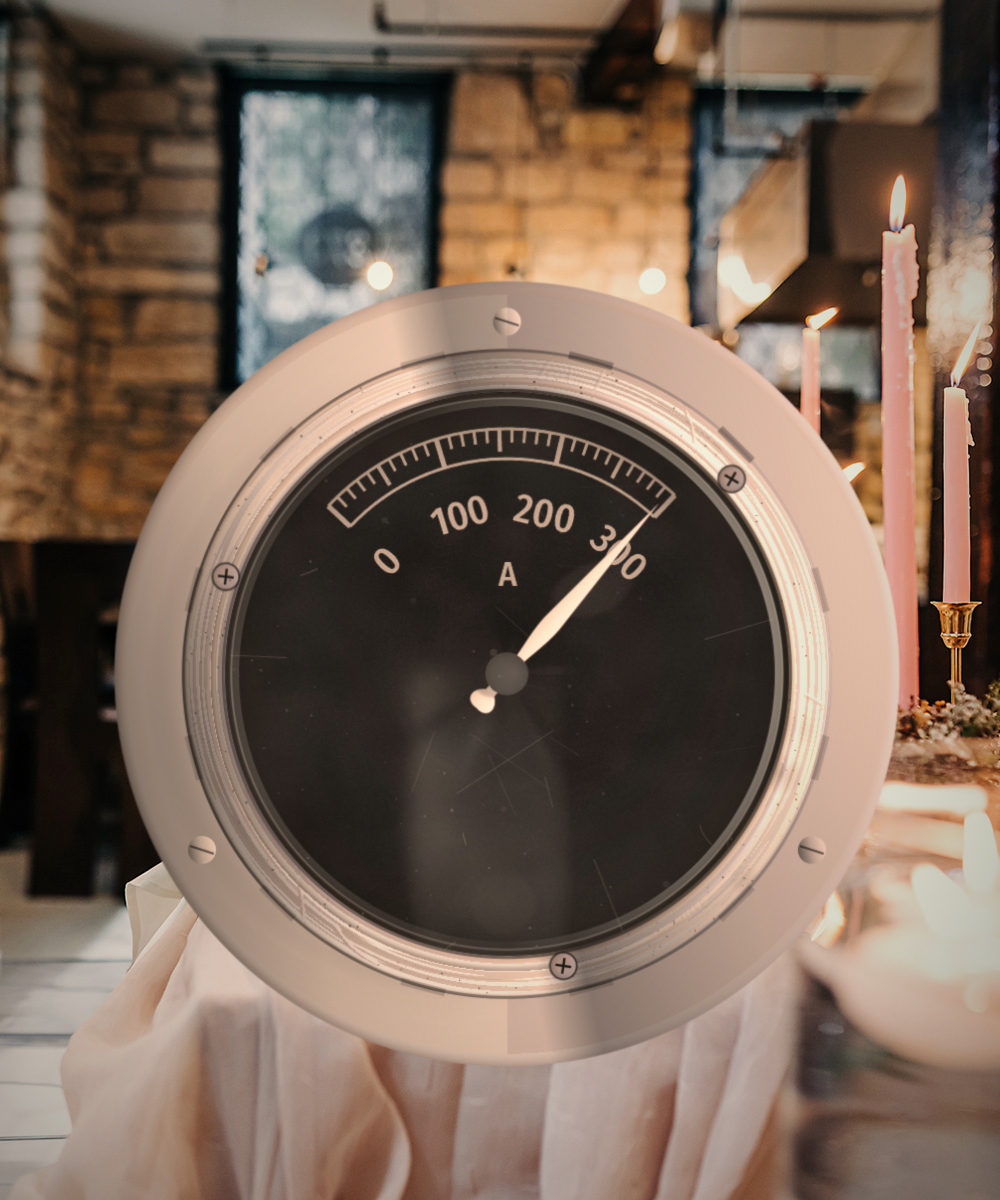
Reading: 295 A
